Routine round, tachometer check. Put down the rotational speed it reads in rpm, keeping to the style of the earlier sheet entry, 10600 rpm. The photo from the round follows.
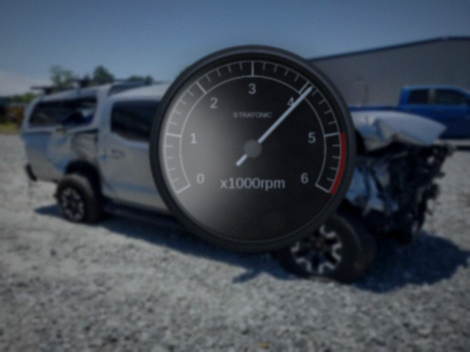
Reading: 4100 rpm
